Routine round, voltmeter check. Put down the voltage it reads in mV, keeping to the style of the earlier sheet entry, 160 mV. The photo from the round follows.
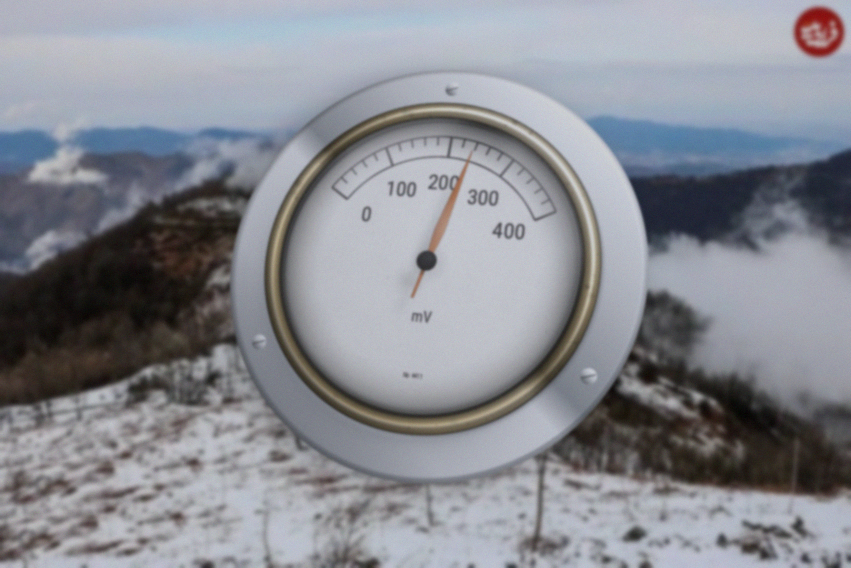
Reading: 240 mV
